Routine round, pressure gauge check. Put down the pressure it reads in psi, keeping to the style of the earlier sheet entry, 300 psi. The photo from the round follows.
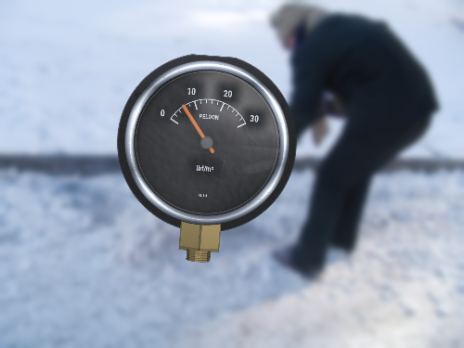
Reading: 6 psi
